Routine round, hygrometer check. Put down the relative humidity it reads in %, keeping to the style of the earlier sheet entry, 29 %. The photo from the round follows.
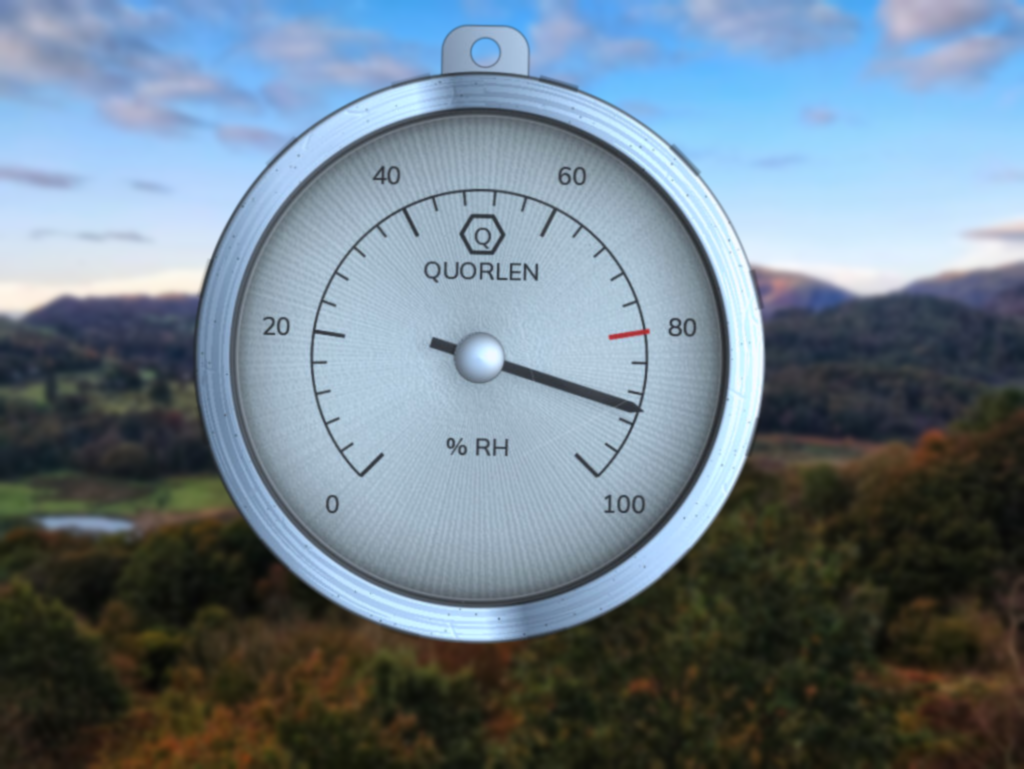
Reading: 90 %
